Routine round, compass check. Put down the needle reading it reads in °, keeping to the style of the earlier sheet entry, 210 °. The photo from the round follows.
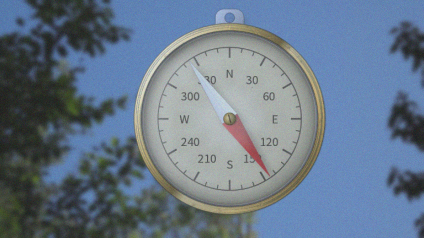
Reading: 145 °
